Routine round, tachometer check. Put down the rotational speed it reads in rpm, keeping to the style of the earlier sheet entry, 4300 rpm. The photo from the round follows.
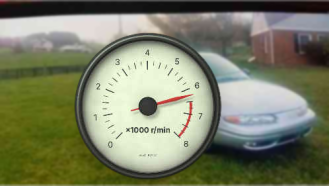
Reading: 6250 rpm
